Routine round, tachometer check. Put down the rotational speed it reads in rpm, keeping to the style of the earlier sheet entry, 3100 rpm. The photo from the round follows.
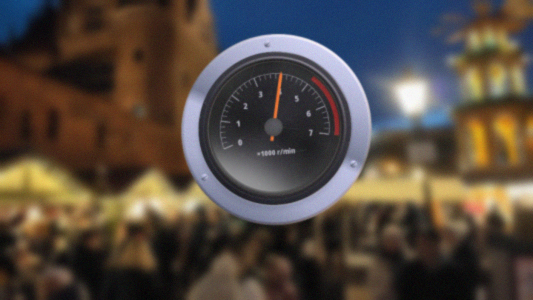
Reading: 4000 rpm
